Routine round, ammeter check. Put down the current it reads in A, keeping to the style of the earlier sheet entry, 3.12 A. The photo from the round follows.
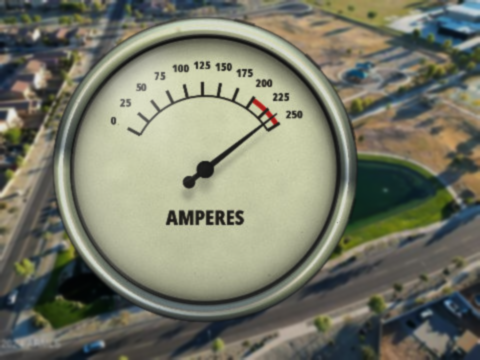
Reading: 237.5 A
